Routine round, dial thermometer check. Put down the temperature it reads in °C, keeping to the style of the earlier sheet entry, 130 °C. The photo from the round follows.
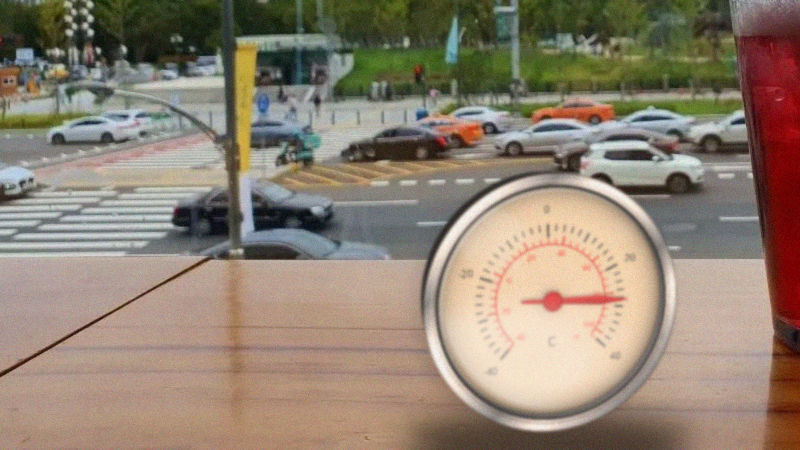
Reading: 28 °C
